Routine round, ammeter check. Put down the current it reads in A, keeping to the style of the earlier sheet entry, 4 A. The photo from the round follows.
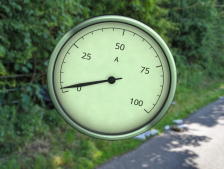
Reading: 2.5 A
